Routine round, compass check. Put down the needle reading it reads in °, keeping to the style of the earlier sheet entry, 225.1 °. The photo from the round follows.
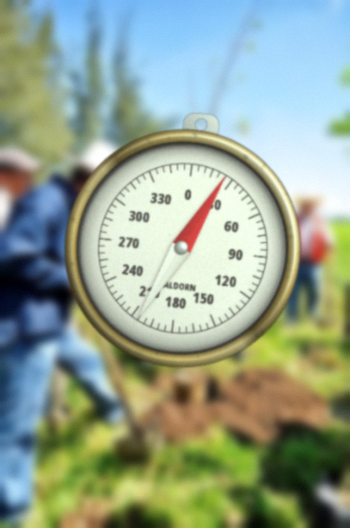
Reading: 25 °
